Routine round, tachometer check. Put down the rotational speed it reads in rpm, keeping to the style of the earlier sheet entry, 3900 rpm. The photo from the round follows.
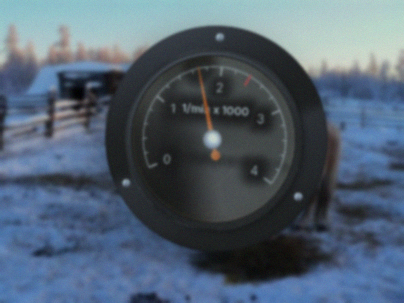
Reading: 1700 rpm
